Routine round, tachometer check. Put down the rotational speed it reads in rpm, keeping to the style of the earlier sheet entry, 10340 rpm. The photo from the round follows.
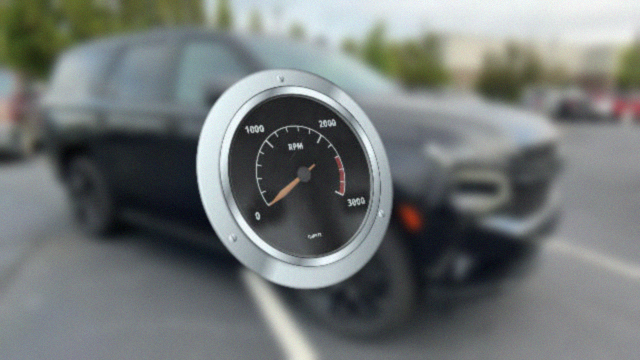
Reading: 0 rpm
